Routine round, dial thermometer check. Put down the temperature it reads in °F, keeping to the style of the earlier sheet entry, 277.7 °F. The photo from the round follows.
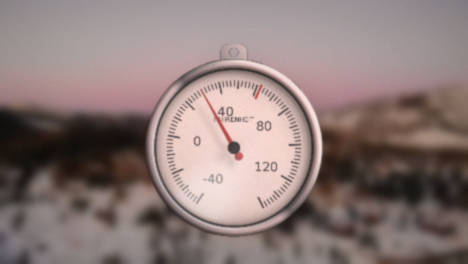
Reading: 30 °F
